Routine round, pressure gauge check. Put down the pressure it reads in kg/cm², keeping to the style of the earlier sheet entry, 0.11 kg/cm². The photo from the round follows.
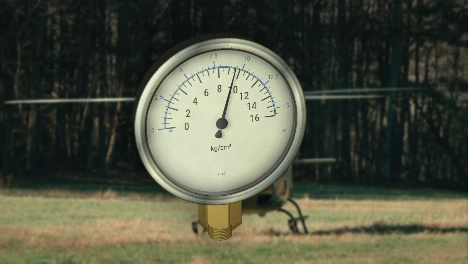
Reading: 9.5 kg/cm²
